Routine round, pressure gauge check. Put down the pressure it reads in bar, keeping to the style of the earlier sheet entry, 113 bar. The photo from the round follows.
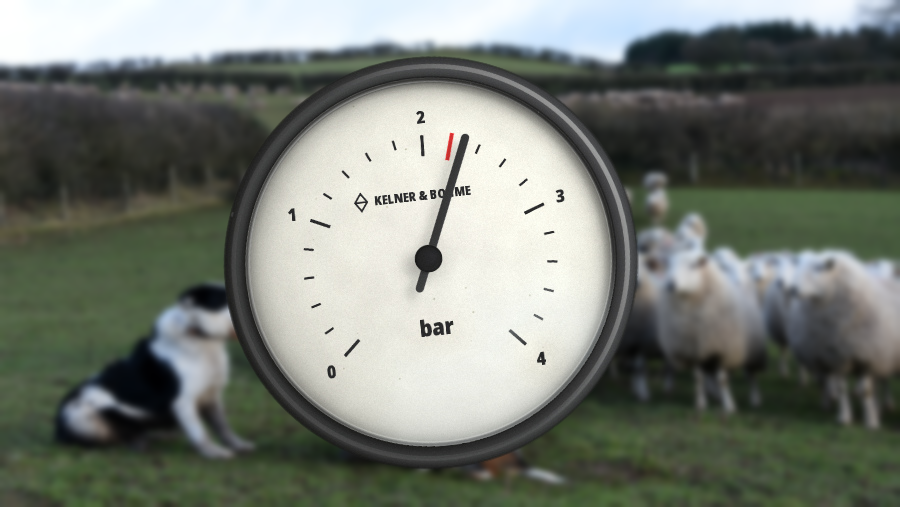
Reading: 2.3 bar
